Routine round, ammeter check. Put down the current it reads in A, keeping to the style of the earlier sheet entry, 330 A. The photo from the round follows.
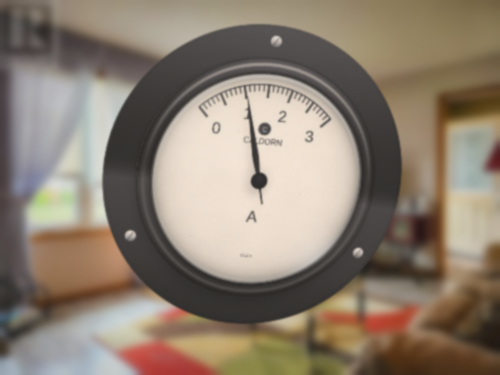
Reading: 1 A
